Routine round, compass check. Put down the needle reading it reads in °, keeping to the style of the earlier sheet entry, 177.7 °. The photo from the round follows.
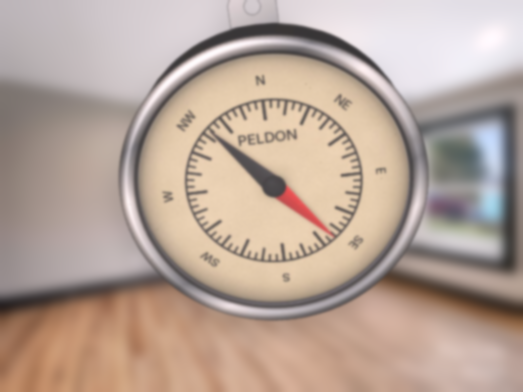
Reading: 140 °
